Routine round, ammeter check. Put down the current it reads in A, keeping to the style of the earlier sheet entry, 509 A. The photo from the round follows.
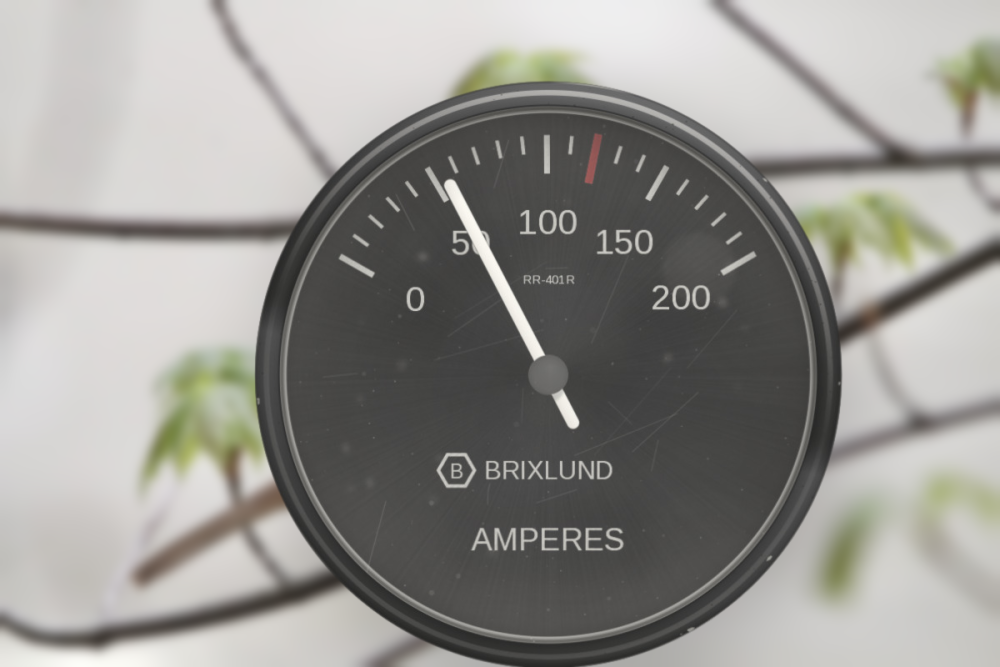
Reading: 55 A
